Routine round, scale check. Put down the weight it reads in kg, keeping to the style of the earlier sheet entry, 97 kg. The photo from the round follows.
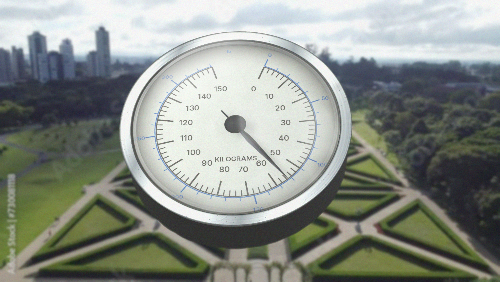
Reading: 56 kg
